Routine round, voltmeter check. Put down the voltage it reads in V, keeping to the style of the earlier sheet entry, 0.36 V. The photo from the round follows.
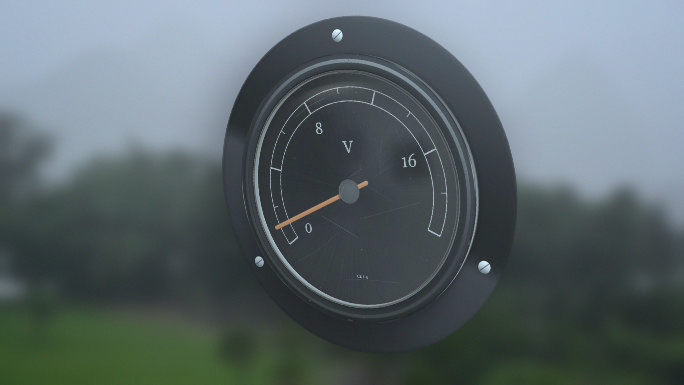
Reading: 1 V
